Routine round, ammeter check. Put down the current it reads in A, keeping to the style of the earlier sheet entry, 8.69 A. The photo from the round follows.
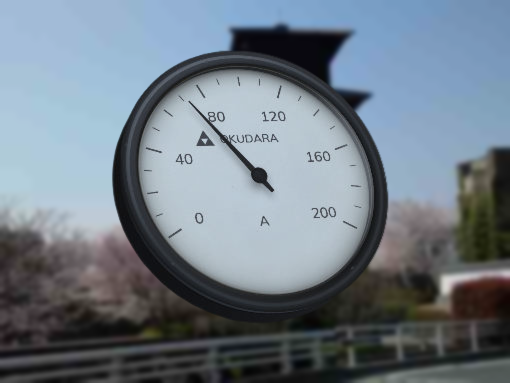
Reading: 70 A
